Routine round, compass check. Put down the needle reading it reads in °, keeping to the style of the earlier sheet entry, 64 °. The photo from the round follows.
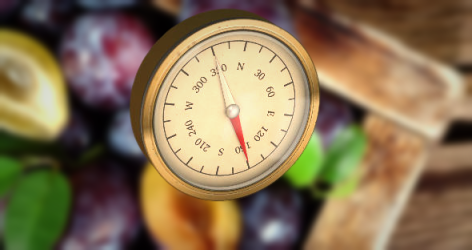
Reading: 150 °
